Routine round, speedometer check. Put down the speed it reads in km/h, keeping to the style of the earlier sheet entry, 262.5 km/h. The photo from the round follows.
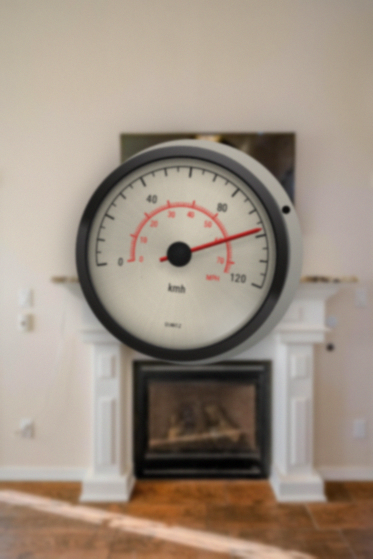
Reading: 97.5 km/h
